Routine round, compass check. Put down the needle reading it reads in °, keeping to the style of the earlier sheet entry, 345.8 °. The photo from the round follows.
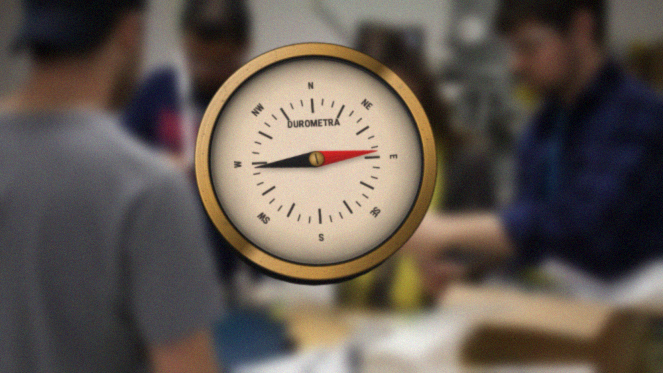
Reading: 85 °
